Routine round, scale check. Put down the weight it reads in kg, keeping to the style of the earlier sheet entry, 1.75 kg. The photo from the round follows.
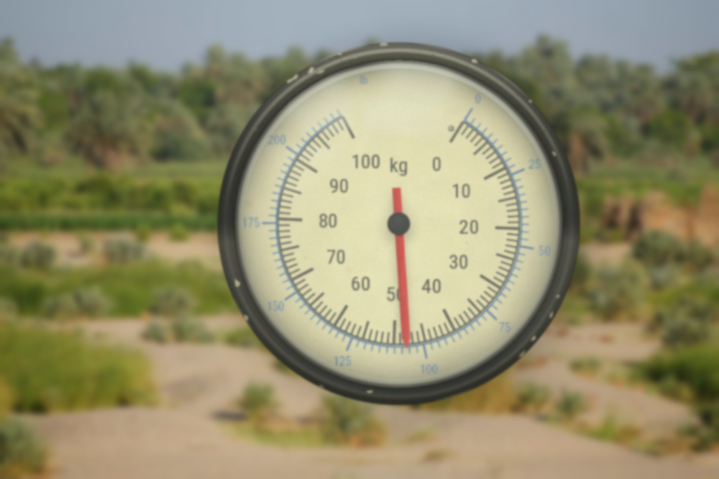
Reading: 48 kg
